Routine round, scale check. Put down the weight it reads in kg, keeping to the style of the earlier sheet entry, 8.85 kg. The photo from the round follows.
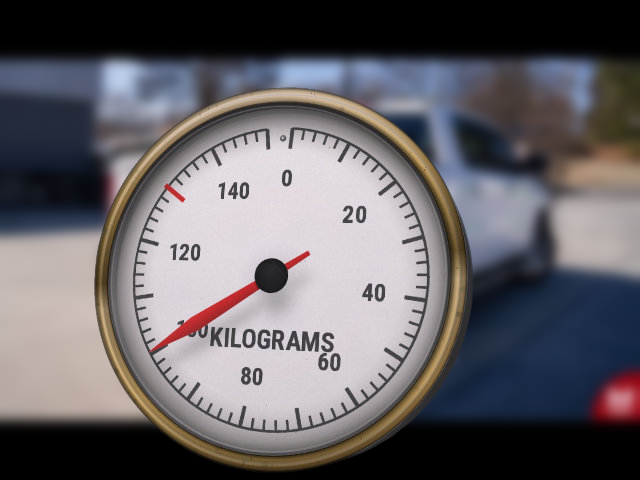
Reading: 100 kg
